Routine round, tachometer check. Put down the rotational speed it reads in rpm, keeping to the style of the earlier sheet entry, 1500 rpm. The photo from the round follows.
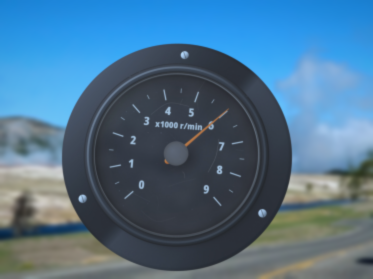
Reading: 6000 rpm
